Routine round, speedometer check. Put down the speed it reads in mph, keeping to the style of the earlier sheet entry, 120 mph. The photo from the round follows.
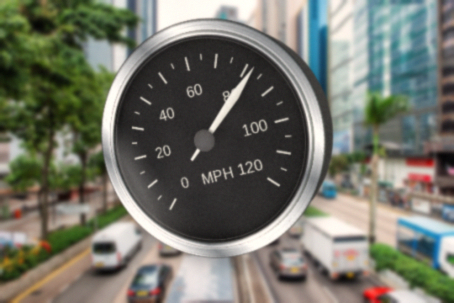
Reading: 82.5 mph
